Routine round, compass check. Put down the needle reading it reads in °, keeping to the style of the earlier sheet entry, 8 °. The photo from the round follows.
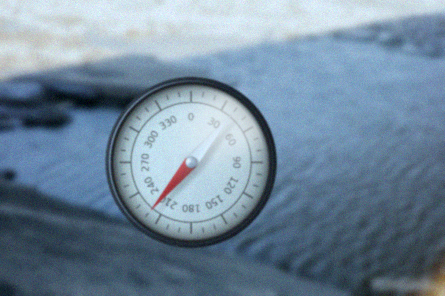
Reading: 220 °
